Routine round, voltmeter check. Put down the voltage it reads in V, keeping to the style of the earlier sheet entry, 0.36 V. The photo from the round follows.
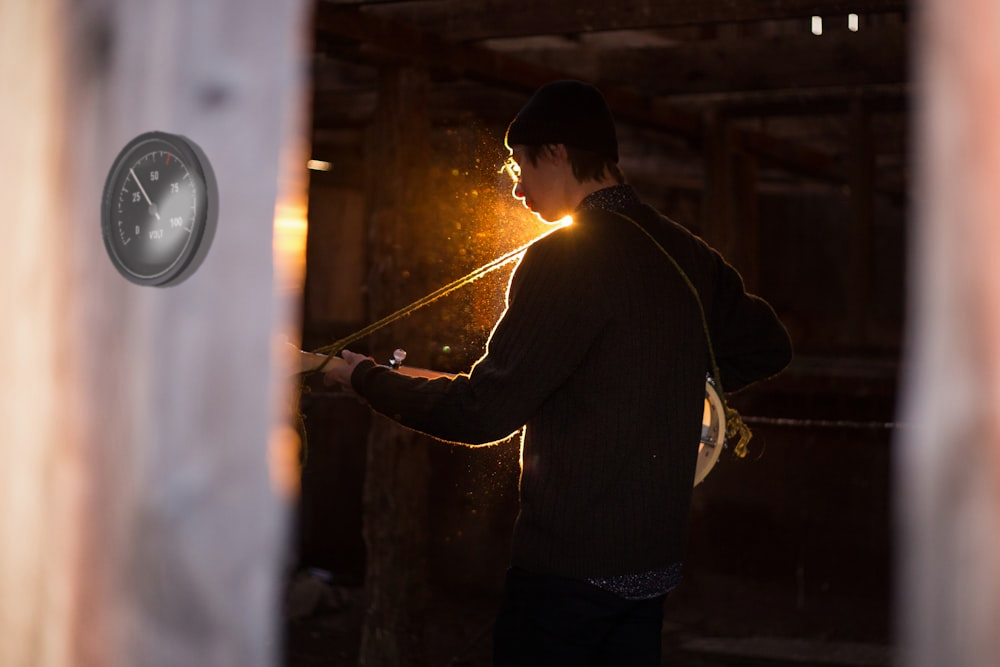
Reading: 35 V
